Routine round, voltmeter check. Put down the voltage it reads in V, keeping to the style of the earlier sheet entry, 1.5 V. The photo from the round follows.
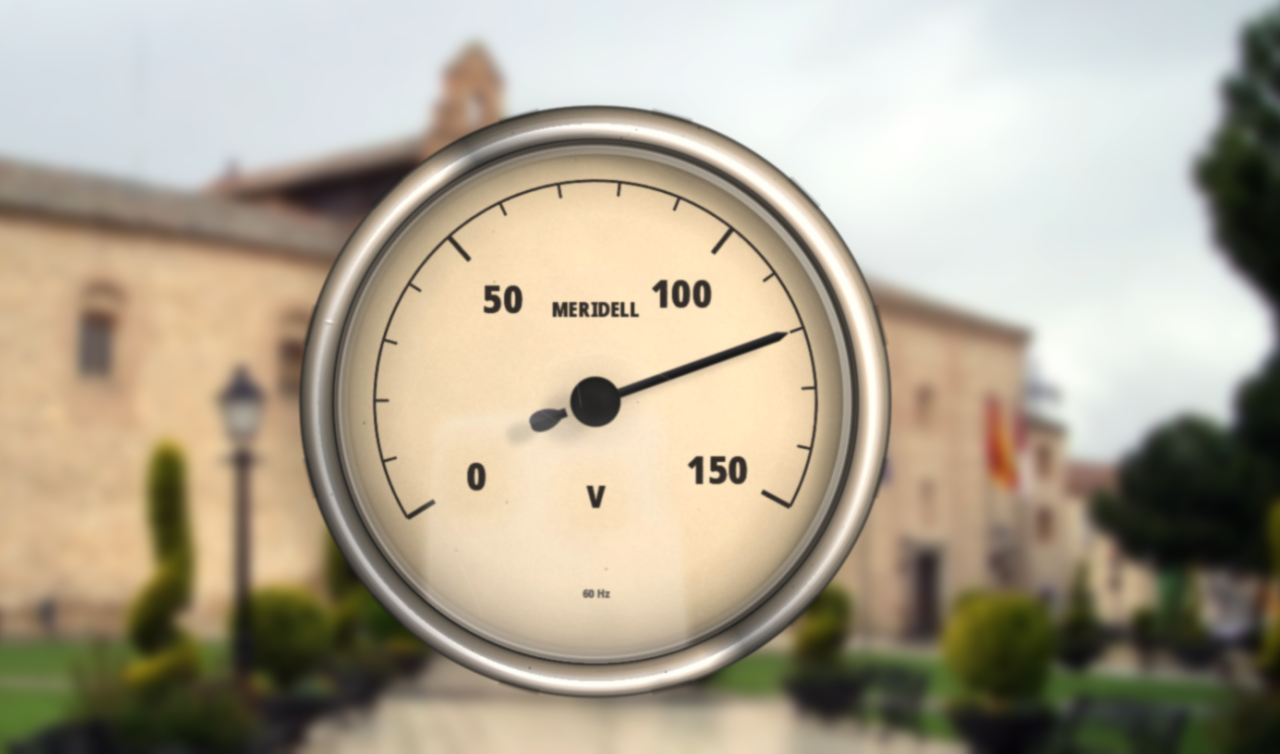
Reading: 120 V
